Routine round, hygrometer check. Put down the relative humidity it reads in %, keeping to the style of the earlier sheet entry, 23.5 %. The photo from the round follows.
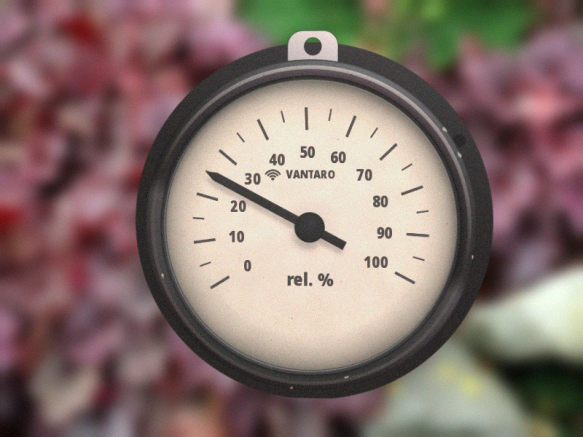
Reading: 25 %
